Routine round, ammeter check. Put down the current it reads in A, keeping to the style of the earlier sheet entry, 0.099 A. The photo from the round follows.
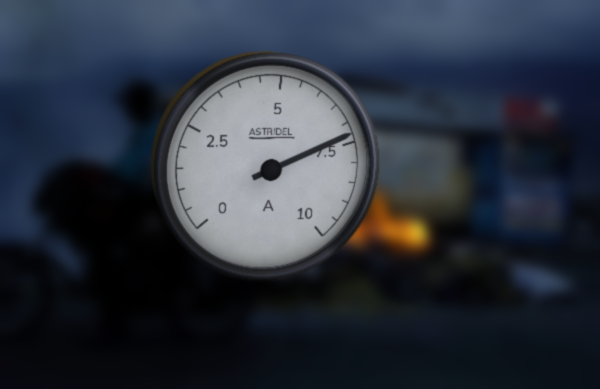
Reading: 7.25 A
